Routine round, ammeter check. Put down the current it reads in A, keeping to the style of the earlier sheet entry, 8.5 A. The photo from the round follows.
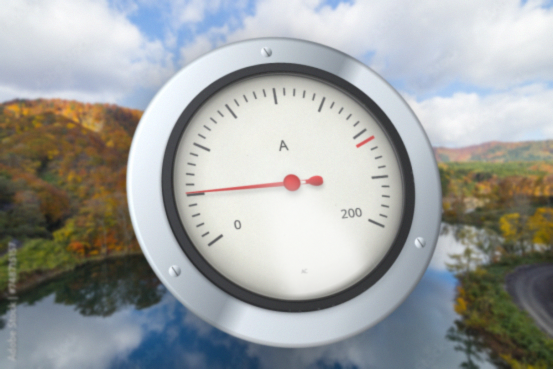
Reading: 25 A
